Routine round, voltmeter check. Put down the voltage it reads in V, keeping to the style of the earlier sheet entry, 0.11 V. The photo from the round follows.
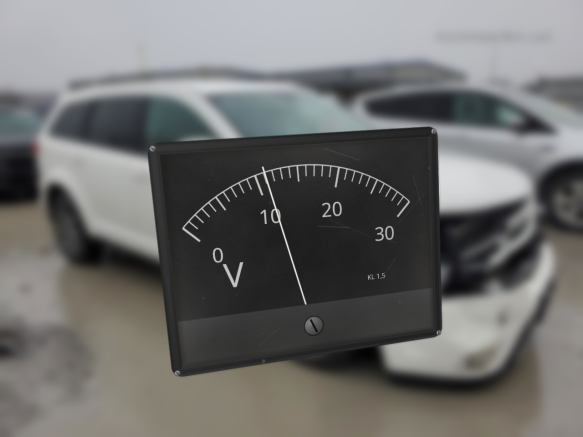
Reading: 11 V
